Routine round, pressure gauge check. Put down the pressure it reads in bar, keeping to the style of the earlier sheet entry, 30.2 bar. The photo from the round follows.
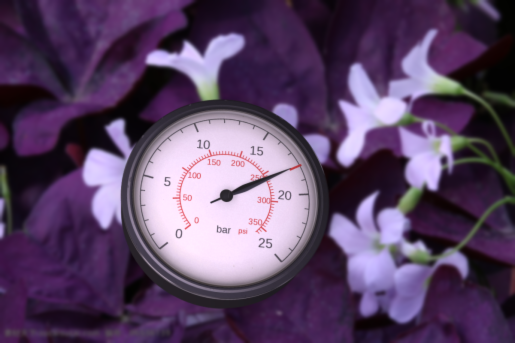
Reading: 18 bar
